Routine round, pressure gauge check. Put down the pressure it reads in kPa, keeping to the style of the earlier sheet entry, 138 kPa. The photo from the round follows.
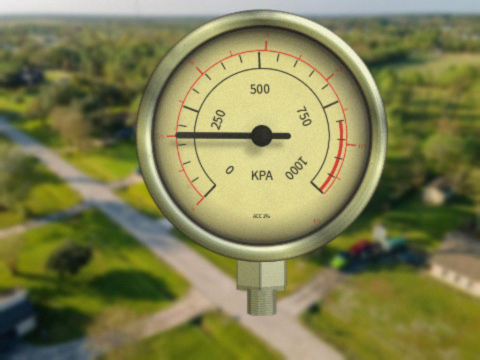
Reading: 175 kPa
